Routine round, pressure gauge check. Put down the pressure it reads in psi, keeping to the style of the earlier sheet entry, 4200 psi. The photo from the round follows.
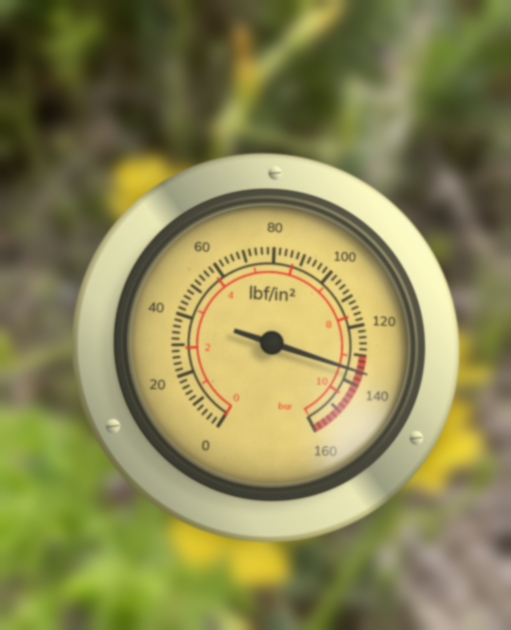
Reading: 136 psi
